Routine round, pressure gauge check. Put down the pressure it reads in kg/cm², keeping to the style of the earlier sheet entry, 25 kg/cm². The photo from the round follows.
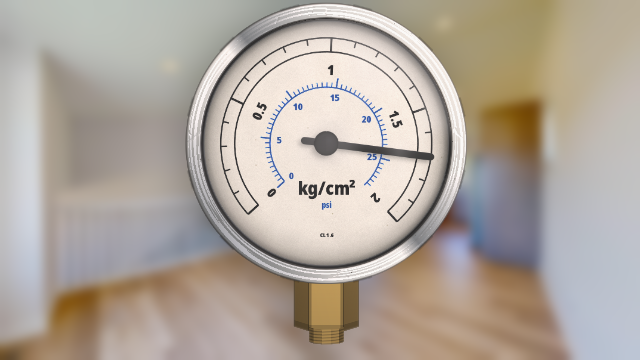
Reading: 1.7 kg/cm²
